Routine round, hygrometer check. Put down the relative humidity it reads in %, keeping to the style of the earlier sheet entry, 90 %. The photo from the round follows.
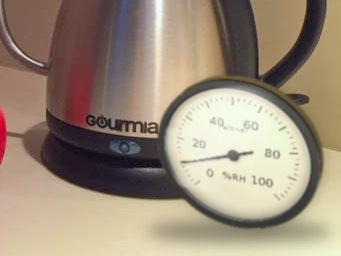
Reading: 10 %
